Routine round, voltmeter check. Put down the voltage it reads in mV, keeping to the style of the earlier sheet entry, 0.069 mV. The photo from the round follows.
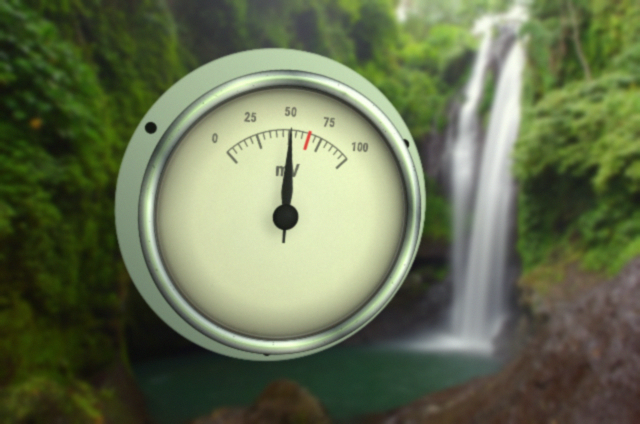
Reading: 50 mV
